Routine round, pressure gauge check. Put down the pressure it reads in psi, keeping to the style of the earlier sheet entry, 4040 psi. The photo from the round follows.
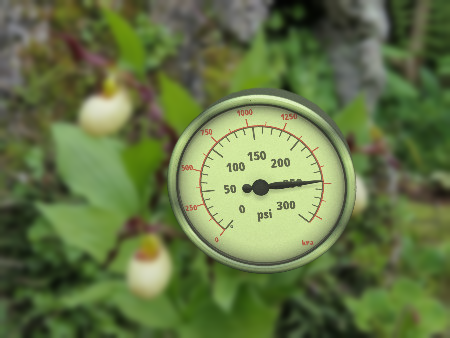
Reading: 250 psi
